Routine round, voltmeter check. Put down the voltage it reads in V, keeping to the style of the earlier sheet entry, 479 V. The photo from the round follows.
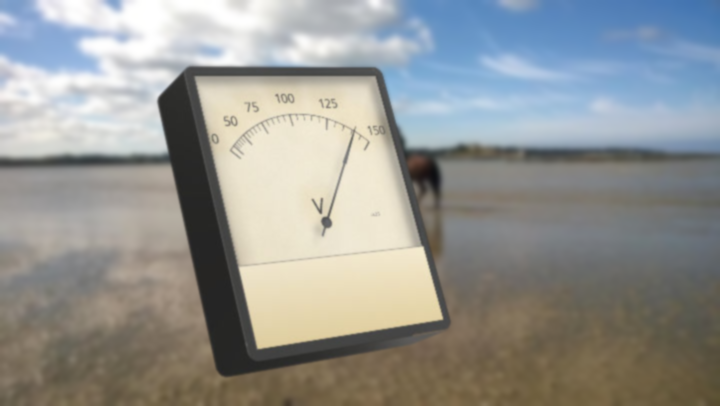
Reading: 140 V
